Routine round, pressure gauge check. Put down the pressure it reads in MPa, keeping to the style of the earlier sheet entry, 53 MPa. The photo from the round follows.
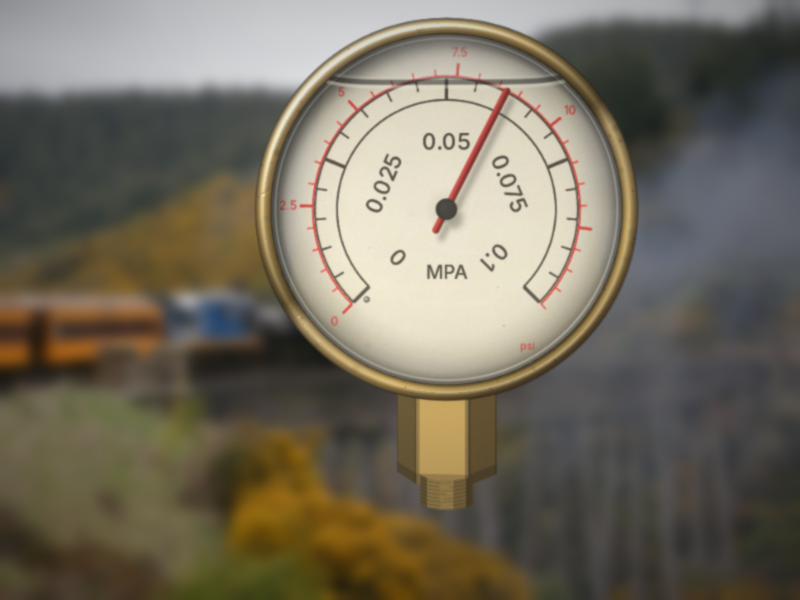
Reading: 0.06 MPa
